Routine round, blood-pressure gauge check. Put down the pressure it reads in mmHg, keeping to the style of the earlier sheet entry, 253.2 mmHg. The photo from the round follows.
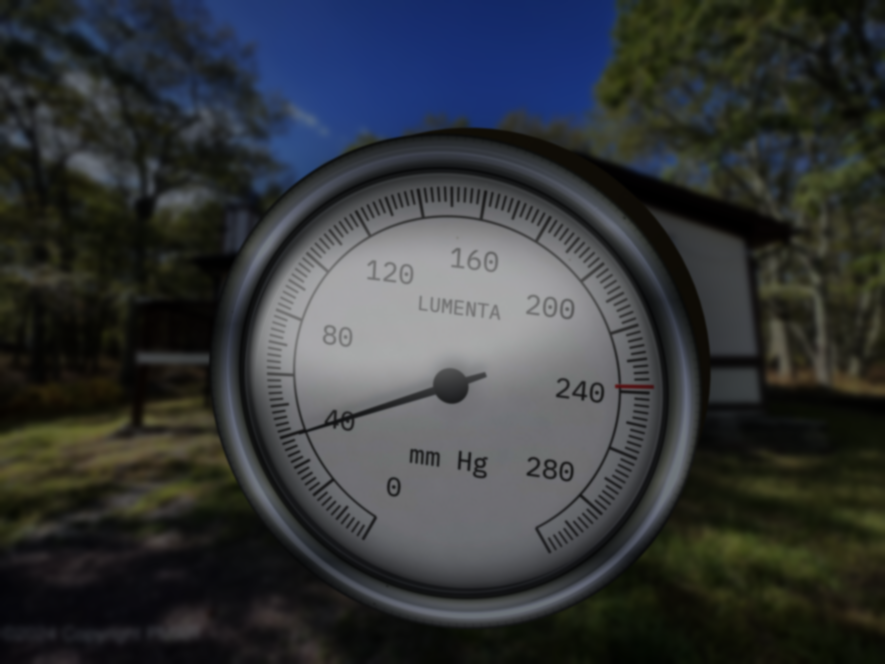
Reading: 40 mmHg
